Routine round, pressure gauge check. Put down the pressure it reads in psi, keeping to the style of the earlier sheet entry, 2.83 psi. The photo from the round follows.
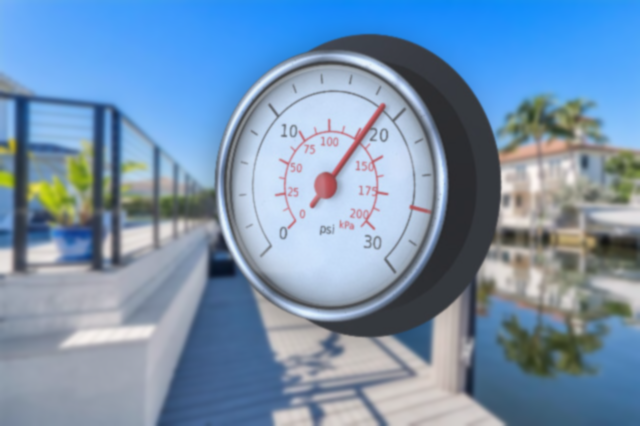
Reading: 19 psi
